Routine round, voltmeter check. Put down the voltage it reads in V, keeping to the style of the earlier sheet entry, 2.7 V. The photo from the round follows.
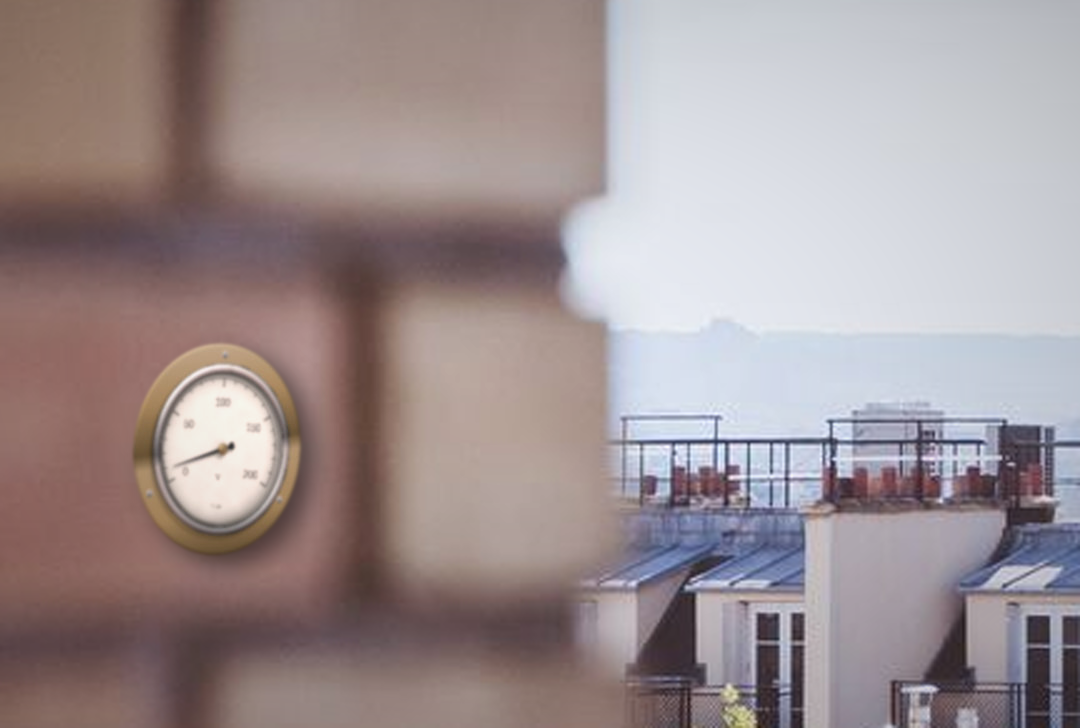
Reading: 10 V
